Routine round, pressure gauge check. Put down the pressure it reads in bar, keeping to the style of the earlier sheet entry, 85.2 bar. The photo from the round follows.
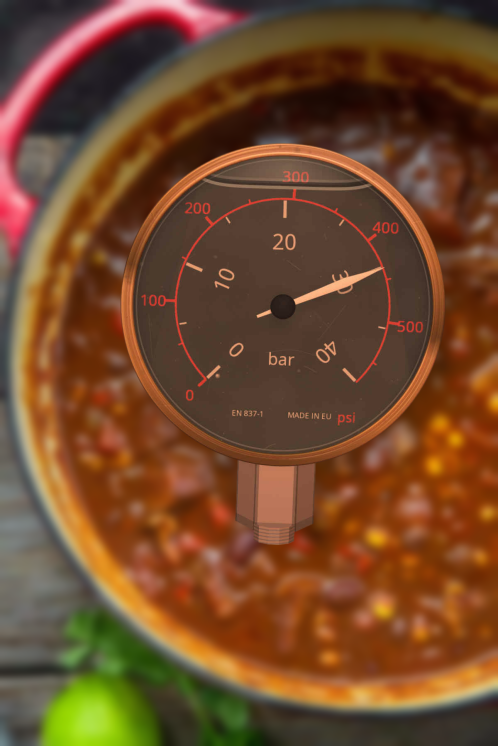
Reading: 30 bar
